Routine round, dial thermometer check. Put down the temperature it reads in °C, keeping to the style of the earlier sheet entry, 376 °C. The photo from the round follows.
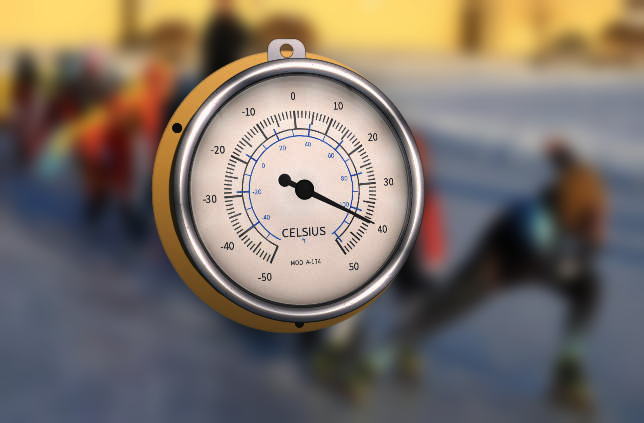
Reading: 40 °C
